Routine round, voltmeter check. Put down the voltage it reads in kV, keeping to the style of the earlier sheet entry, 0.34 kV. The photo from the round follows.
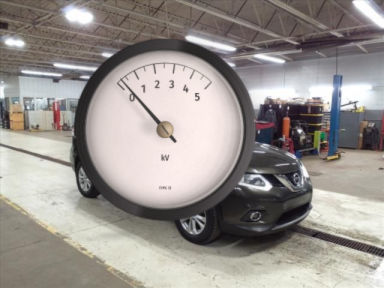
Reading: 0.25 kV
